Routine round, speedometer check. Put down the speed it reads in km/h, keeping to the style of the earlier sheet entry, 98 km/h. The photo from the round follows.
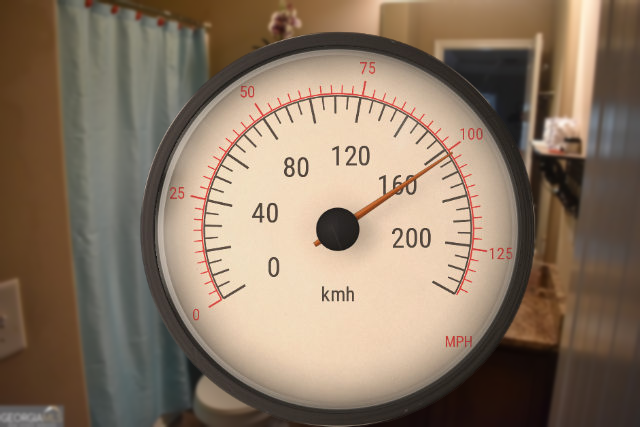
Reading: 162.5 km/h
